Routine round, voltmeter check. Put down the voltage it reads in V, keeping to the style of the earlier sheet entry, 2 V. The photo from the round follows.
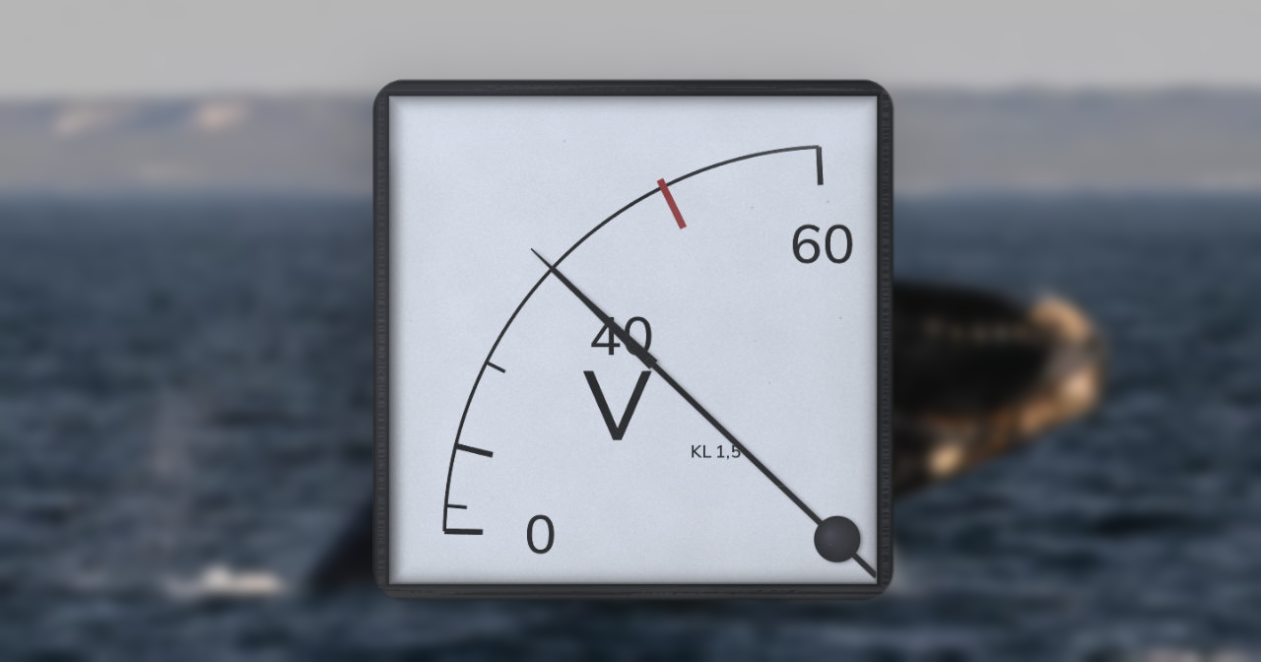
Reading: 40 V
